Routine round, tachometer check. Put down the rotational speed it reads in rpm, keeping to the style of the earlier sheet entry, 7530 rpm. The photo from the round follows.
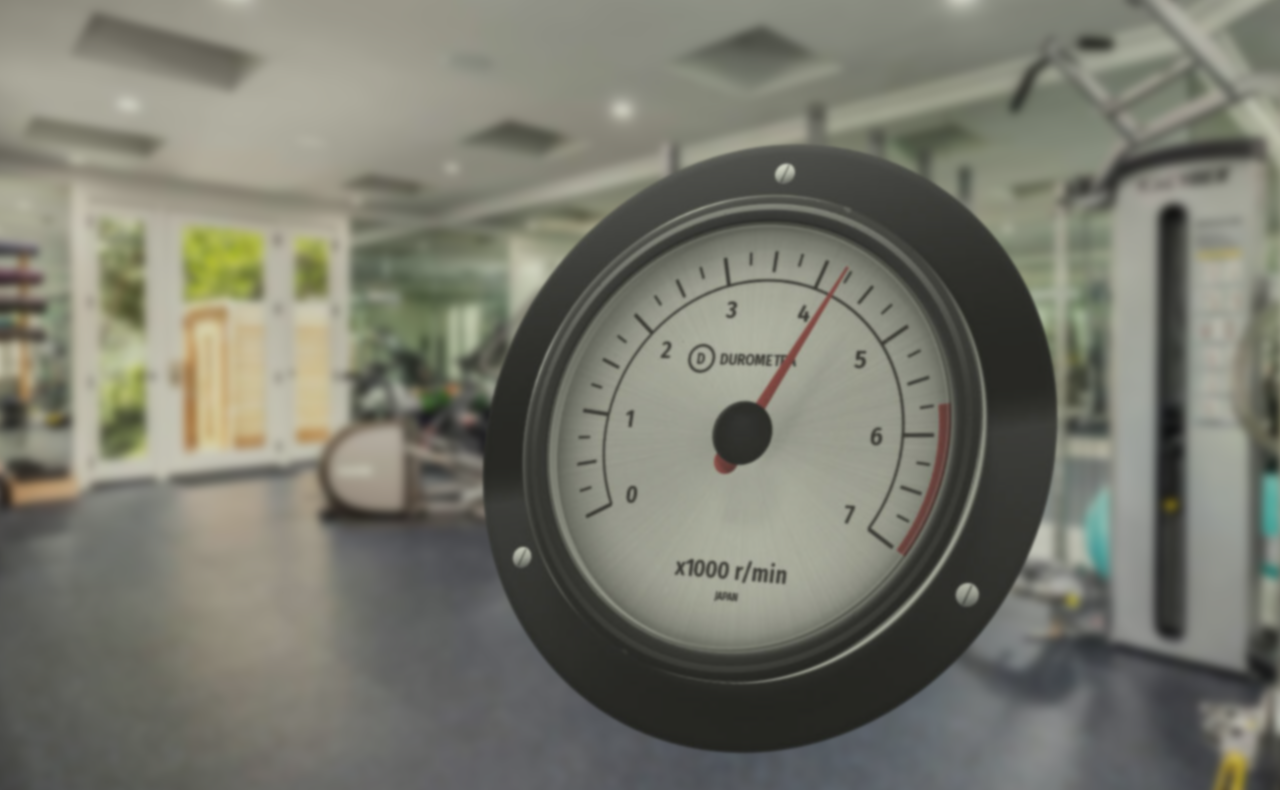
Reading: 4250 rpm
